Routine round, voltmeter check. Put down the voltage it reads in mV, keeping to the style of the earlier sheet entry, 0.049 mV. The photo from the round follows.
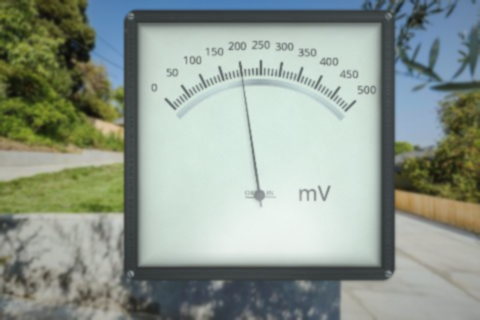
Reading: 200 mV
